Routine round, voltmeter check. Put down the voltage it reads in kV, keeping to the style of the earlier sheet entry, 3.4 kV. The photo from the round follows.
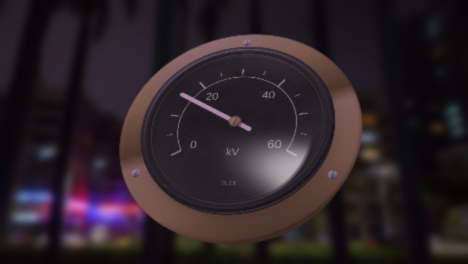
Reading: 15 kV
